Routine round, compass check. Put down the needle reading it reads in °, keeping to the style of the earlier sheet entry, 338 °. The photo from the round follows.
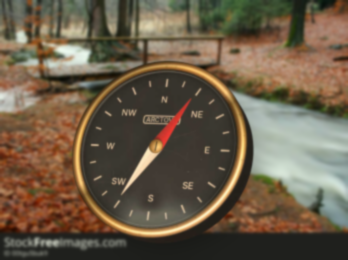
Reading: 30 °
